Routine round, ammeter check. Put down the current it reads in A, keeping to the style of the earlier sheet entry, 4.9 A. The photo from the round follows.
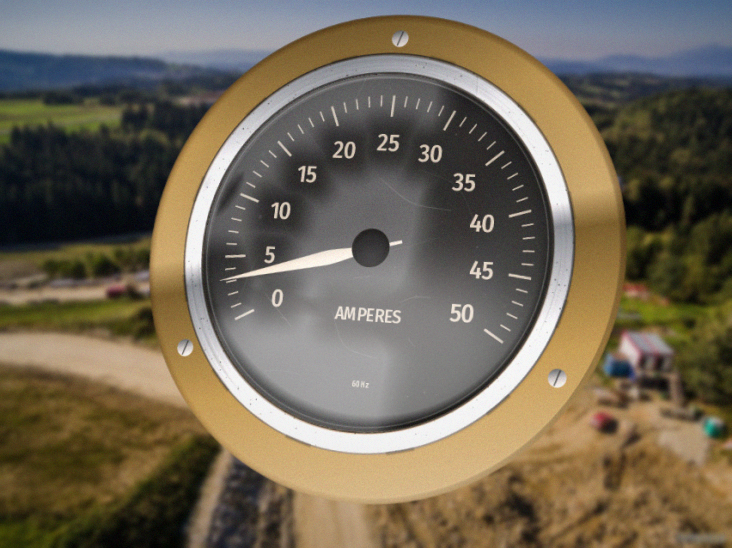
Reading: 3 A
